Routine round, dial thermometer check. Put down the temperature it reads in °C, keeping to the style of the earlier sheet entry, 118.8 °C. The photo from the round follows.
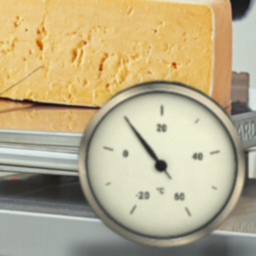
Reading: 10 °C
